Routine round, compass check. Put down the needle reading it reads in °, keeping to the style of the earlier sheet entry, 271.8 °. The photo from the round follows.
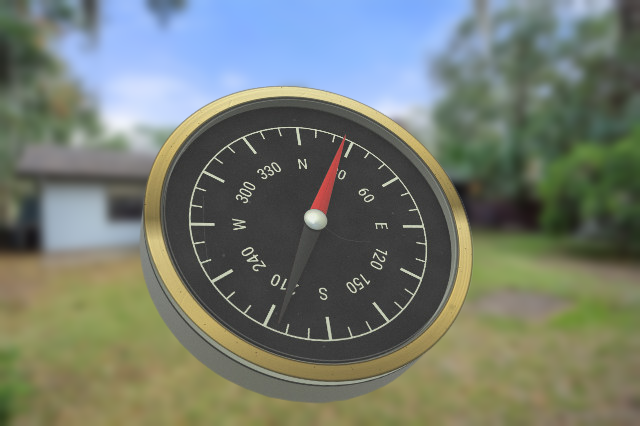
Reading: 25 °
